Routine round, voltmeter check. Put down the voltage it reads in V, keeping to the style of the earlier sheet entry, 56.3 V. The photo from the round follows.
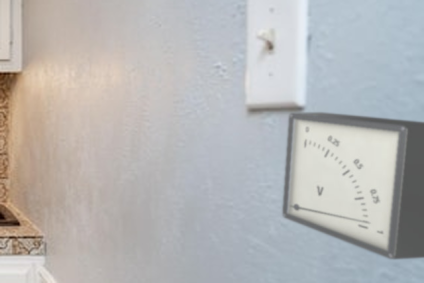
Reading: 0.95 V
